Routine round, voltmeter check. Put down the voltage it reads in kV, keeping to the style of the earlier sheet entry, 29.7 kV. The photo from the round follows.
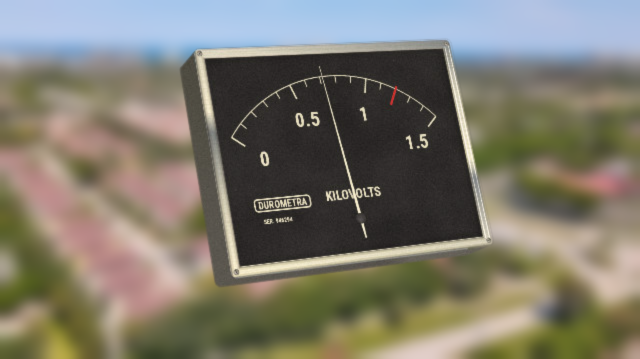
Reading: 0.7 kV
